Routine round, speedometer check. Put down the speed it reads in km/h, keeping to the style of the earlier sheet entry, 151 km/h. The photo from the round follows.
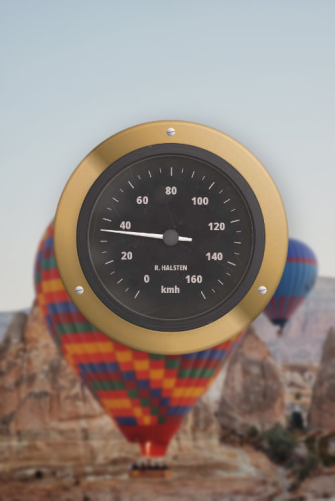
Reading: 35 km/h
